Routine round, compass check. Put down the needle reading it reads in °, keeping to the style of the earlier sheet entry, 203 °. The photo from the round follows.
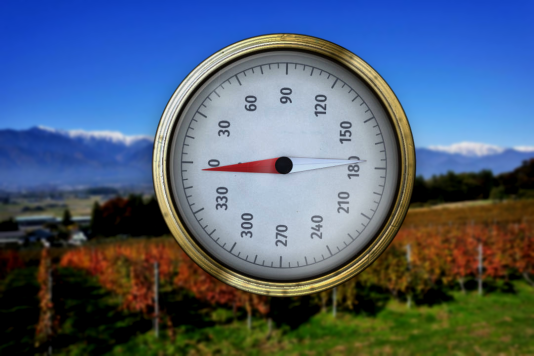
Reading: 355 °
